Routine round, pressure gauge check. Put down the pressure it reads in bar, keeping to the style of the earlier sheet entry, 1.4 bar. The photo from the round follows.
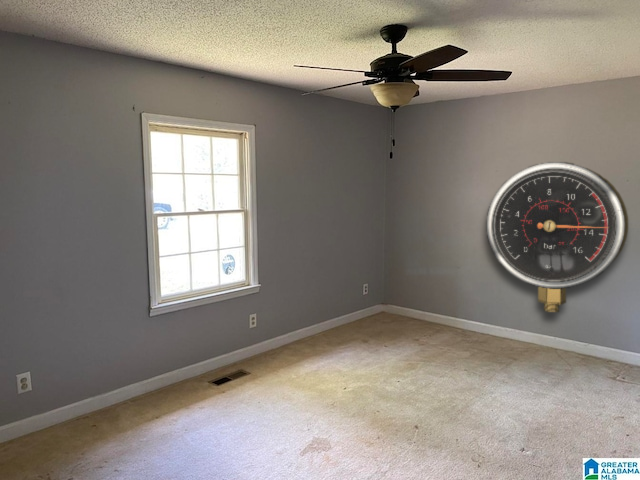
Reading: 13.5 bar
